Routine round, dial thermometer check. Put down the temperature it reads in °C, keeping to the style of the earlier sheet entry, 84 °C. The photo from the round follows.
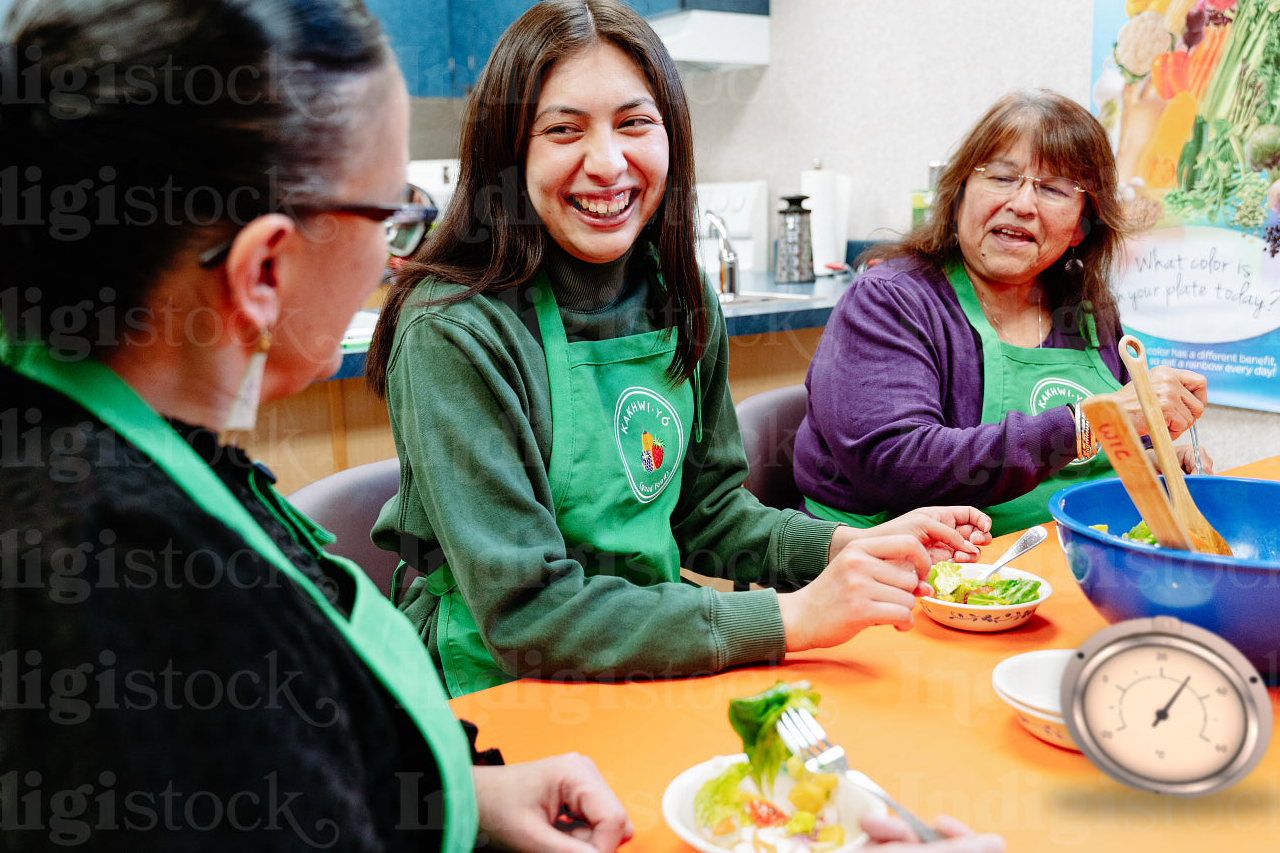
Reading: 30 °C
